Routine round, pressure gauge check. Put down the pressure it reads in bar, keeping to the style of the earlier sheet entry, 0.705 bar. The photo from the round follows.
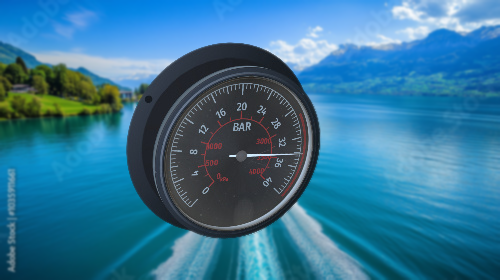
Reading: 34 bar
